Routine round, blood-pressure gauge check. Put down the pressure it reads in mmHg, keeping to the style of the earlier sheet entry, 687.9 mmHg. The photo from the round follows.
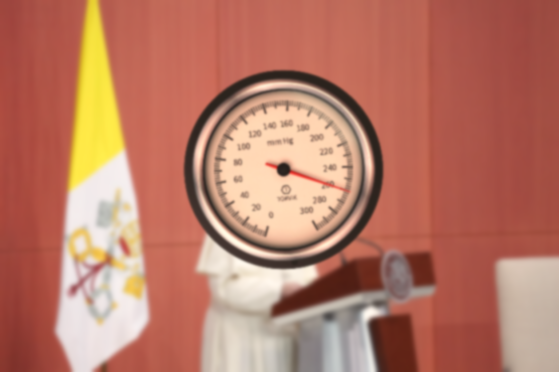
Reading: 260 mmHg
